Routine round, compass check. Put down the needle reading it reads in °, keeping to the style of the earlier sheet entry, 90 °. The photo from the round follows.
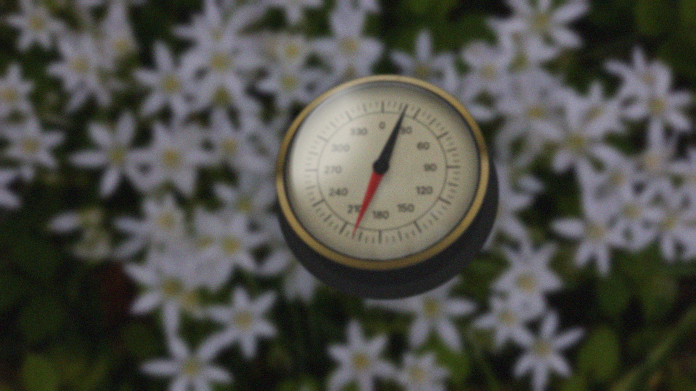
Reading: 200 °
